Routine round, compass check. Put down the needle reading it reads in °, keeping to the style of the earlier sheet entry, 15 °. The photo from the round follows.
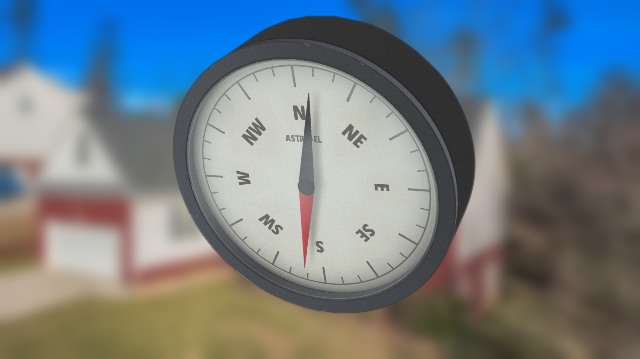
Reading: 190 °
